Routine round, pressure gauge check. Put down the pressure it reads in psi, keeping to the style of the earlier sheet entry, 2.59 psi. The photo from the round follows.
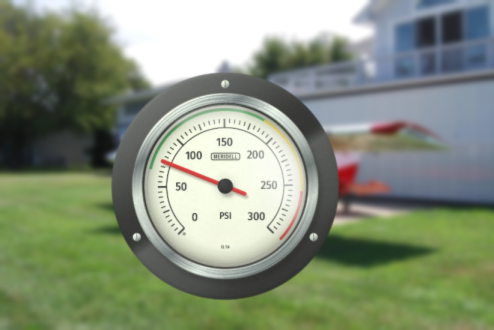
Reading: 75 psi
